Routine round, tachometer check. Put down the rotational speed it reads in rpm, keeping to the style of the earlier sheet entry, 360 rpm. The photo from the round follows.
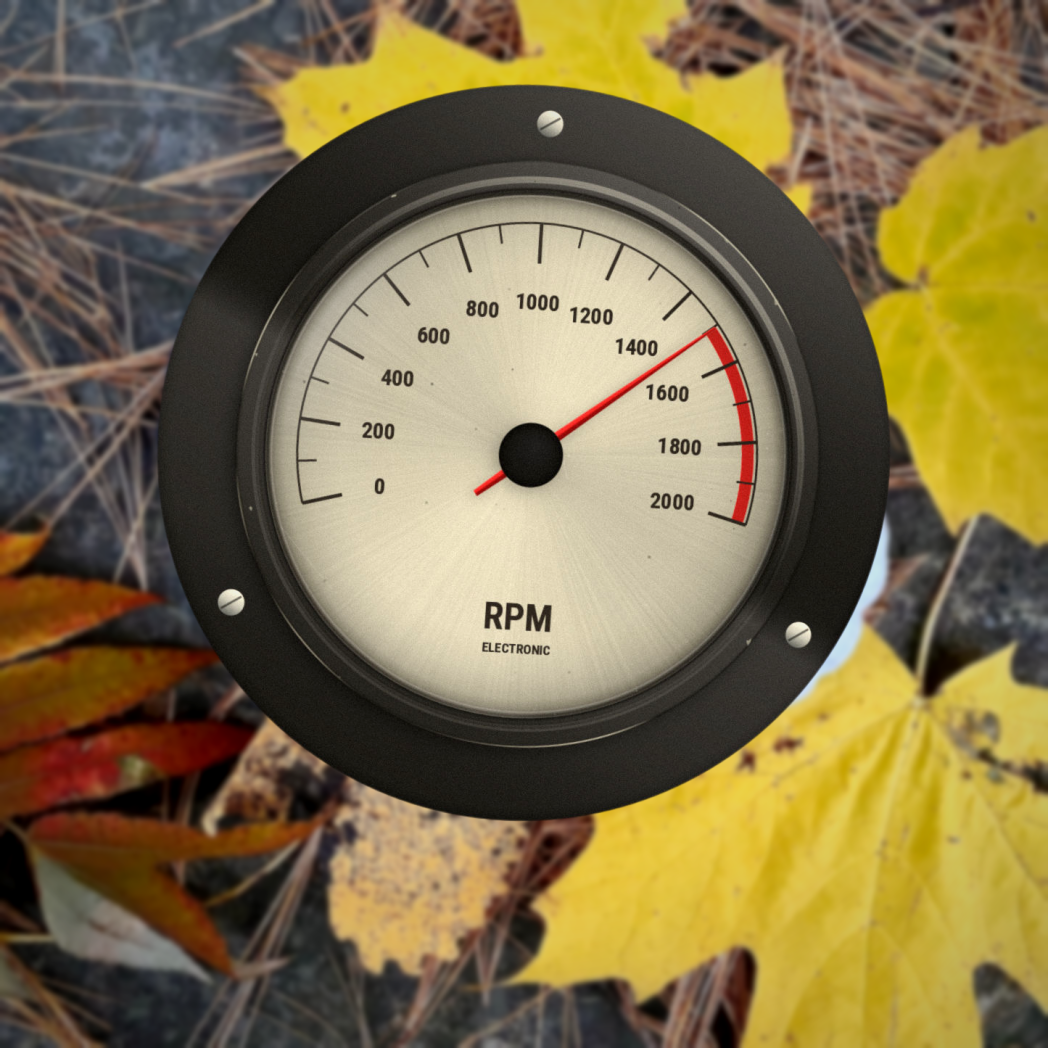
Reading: 1500 rpm
